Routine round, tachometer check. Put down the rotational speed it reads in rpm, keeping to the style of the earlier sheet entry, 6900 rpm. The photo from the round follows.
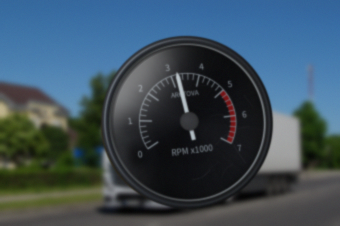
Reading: 3200 rpm
